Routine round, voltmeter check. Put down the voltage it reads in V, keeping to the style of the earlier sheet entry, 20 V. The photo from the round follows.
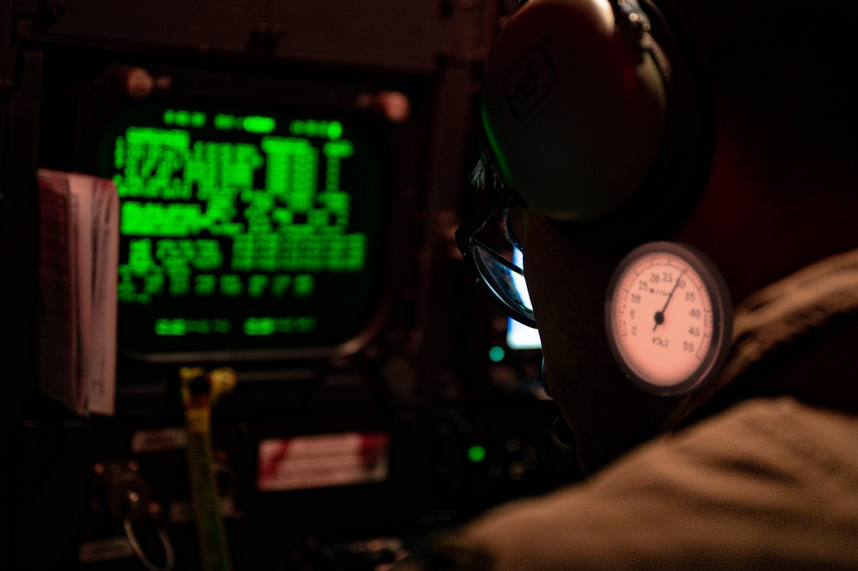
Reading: 30 V
